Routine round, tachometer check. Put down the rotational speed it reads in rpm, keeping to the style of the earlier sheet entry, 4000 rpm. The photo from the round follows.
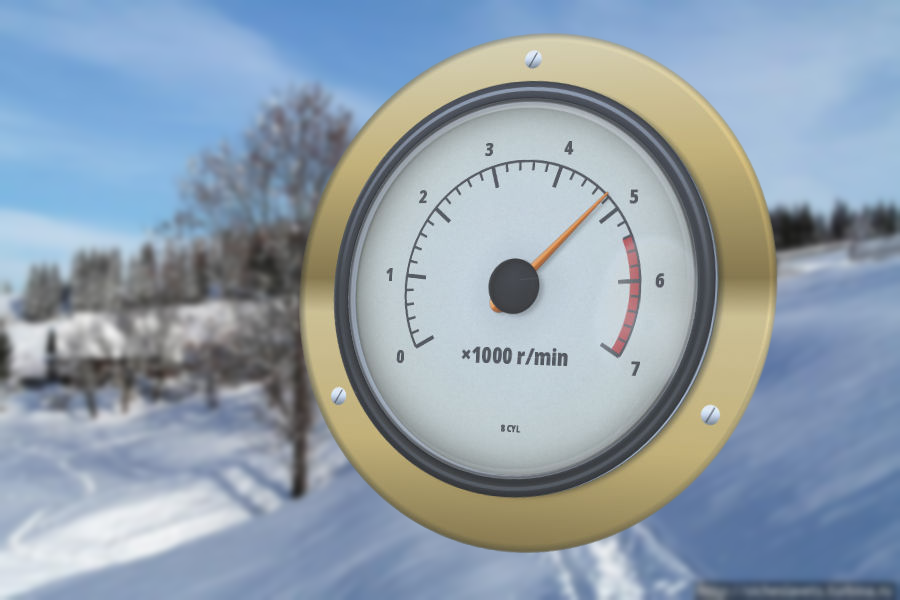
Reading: 4800 rpm
